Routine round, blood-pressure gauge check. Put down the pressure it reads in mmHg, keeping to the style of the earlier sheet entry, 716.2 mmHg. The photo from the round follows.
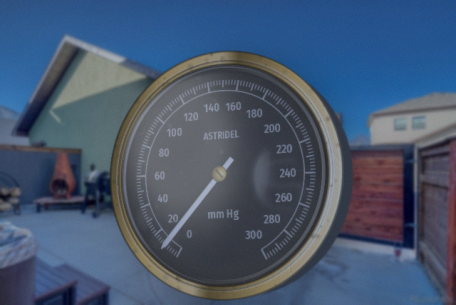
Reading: 10 mmHg
